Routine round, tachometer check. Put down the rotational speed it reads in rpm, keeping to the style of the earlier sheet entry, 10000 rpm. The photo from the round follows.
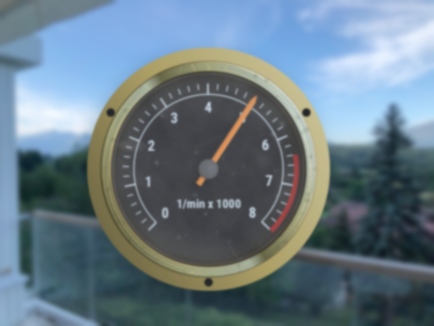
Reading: 5000 rpm
